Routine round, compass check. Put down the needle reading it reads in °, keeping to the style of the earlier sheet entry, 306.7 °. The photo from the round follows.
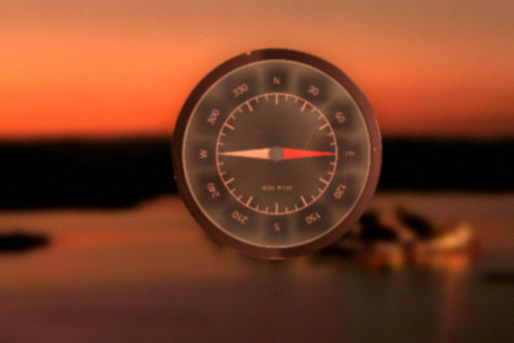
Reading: 90 °
